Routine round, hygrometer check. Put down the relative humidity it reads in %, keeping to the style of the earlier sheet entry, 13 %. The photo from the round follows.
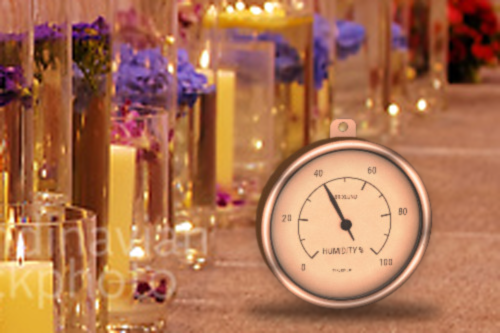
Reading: 40 %
